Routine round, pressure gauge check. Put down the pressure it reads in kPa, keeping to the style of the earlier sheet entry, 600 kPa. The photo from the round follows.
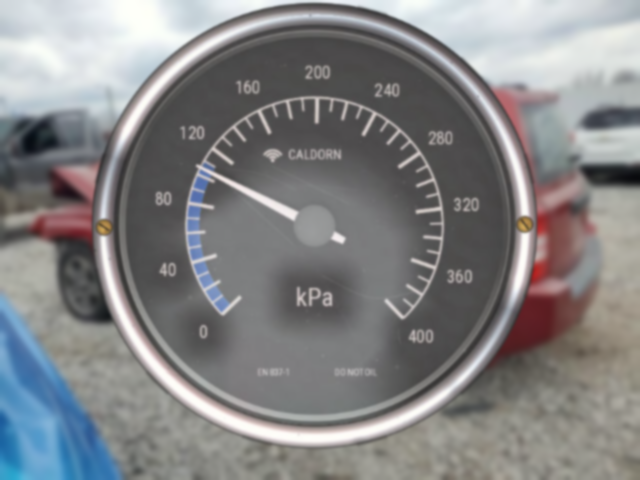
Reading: 105 kPa
